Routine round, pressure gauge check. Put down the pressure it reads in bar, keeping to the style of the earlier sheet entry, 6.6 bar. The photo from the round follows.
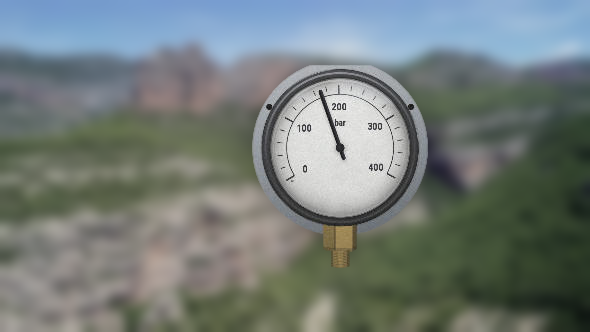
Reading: 170 bar
